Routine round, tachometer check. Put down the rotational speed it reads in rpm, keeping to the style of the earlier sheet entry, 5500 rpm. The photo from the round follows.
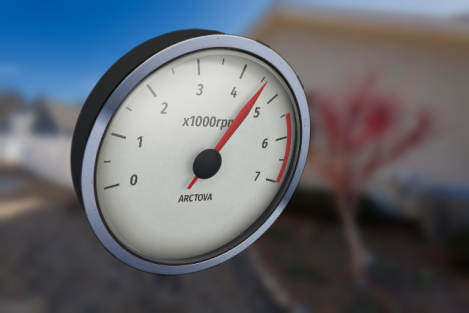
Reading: 4500 rpm
